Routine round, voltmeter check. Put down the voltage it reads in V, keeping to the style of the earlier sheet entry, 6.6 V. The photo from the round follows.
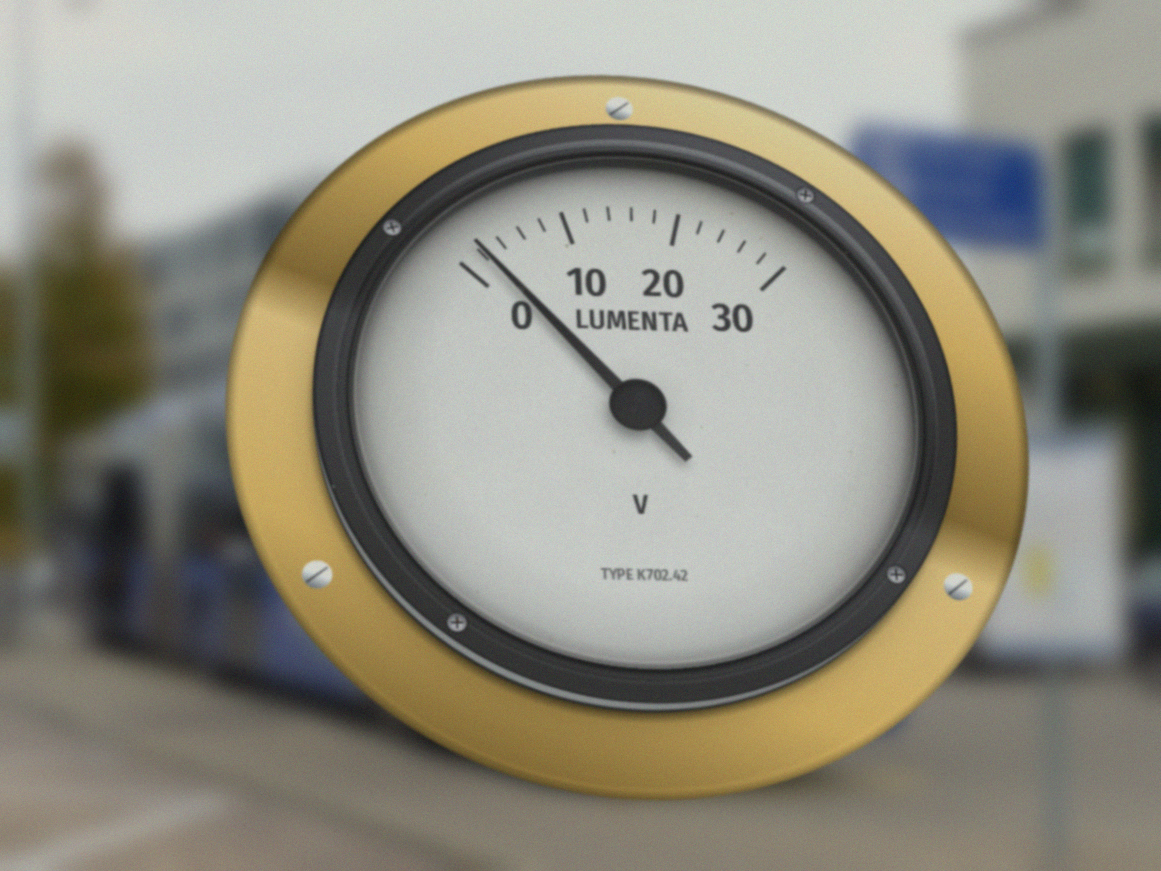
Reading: 2 V
